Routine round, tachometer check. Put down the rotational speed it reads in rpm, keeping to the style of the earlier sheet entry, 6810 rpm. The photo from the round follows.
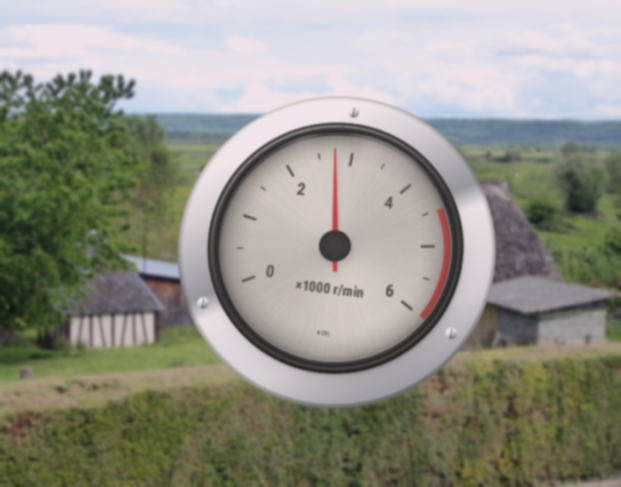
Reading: 2750 rpm
